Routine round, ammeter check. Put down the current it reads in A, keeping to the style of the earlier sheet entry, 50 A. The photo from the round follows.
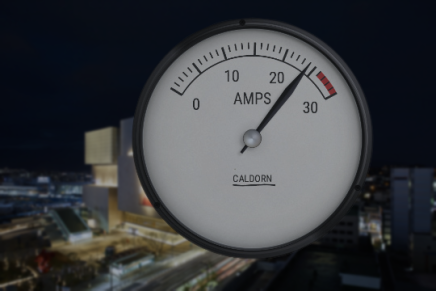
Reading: 24 A
